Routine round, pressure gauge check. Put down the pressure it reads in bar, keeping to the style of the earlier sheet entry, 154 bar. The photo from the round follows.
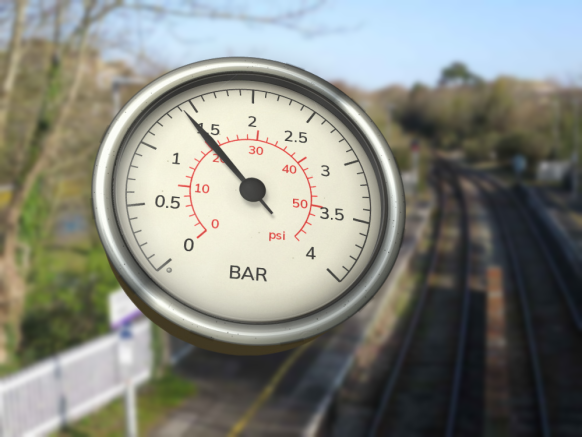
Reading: 1.4 bar
